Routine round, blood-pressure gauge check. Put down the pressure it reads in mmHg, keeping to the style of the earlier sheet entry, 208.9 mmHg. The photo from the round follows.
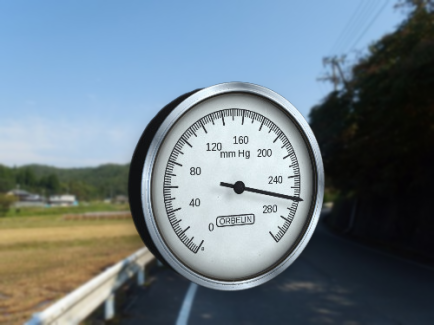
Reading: 260 mmHg
